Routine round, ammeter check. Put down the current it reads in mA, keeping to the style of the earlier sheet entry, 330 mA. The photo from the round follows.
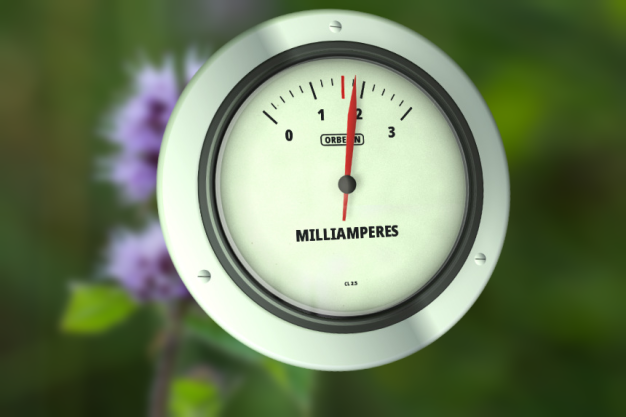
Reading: 1.8 mA
